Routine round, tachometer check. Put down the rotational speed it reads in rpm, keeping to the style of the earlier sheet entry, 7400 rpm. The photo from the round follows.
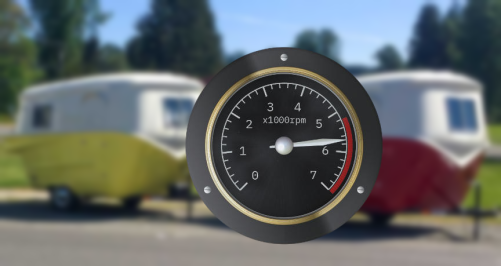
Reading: 5700 rpm
